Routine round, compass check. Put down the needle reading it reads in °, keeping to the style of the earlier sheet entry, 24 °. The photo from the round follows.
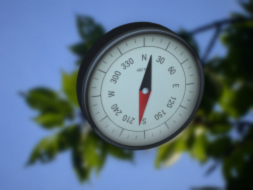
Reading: 190 °
